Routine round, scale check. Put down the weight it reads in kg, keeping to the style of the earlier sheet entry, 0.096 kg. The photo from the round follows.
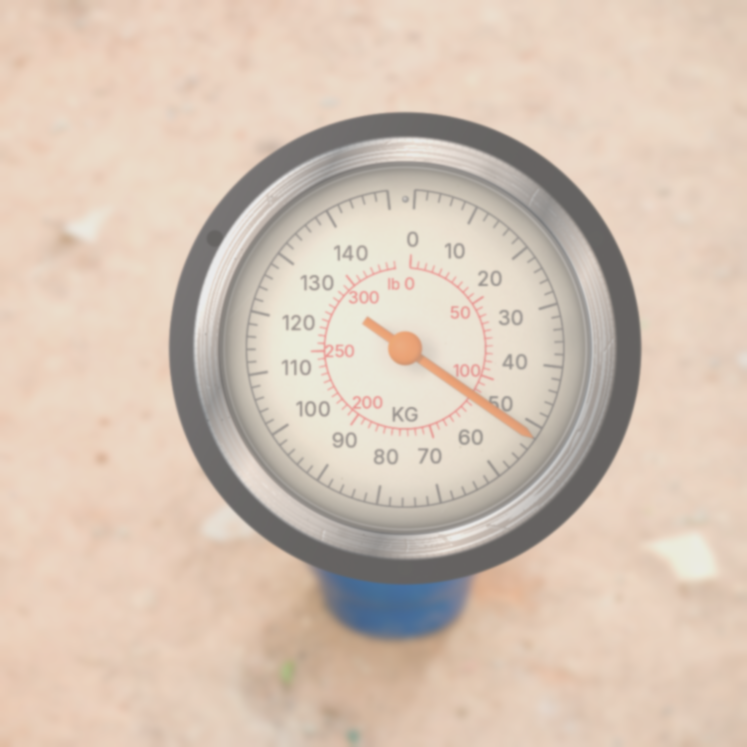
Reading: 52 kg
